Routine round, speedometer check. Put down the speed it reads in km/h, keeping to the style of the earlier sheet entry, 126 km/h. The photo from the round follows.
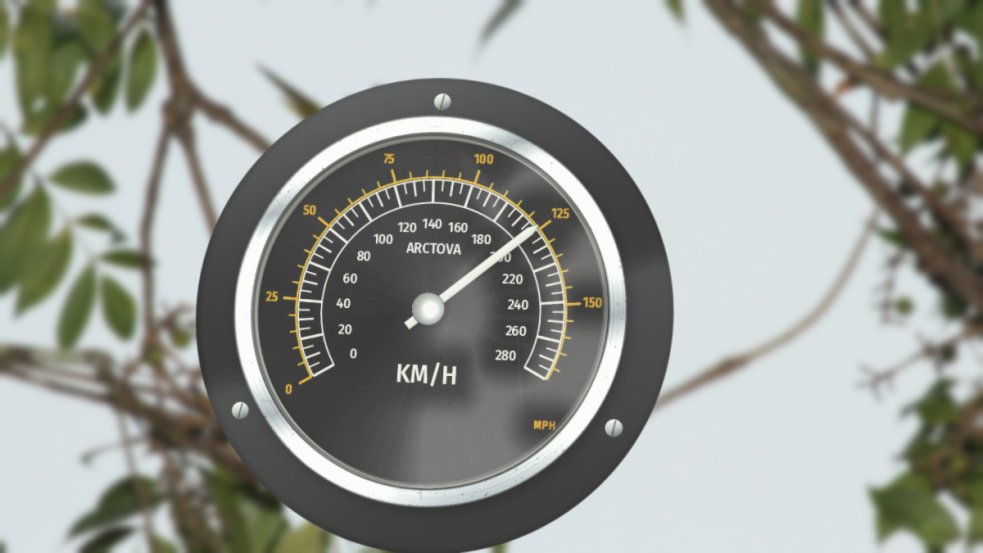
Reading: 200 km/h
